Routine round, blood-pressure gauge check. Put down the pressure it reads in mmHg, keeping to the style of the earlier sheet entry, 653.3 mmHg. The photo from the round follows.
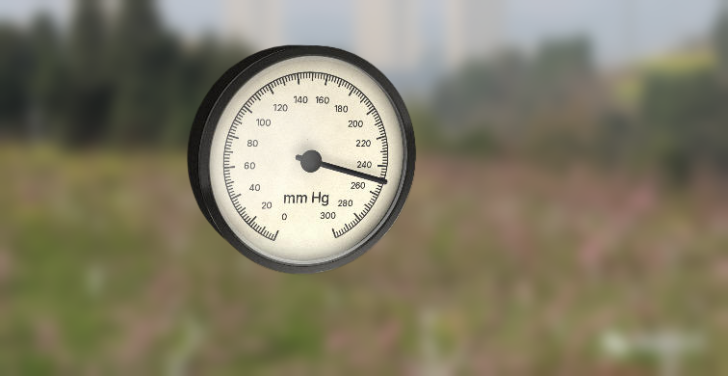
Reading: 250 mmHg
